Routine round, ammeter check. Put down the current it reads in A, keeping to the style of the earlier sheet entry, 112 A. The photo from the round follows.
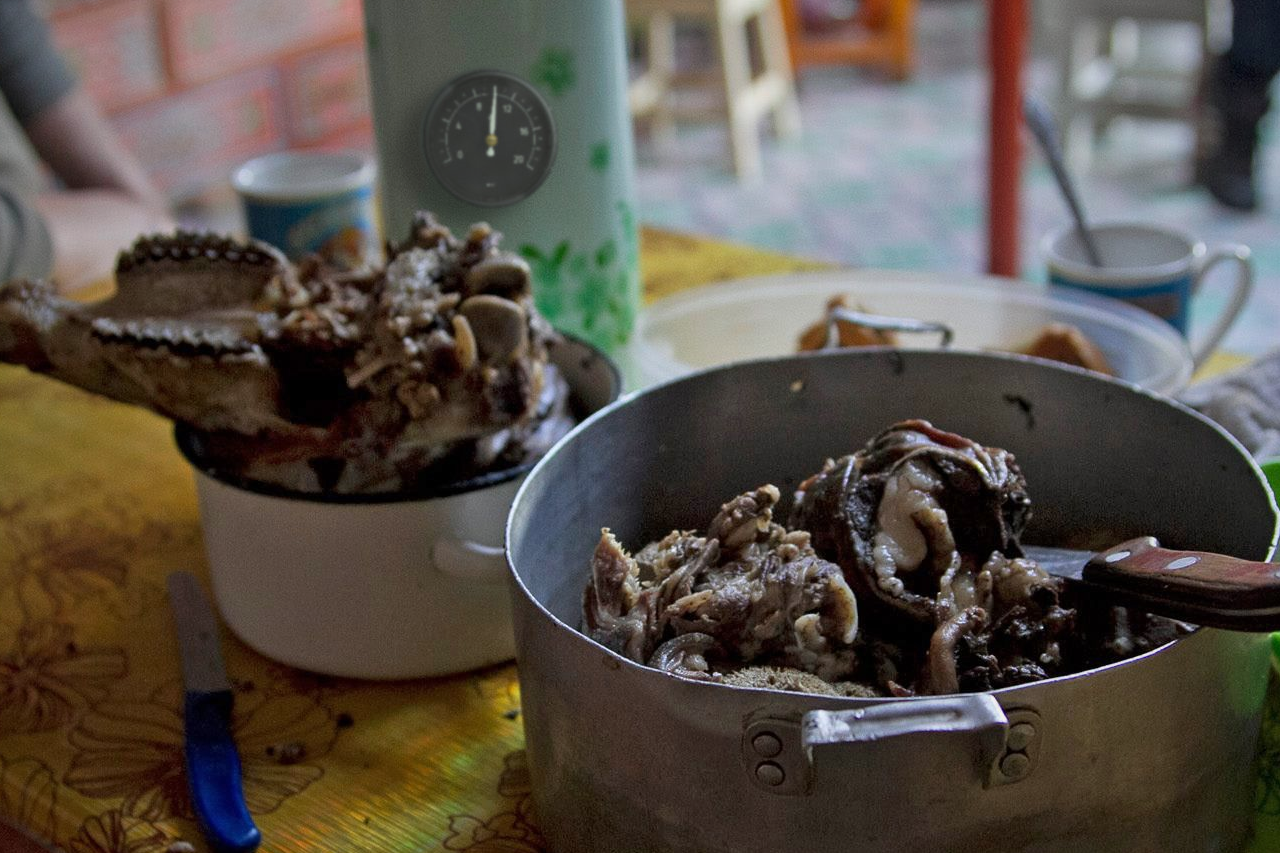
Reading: 10 A
